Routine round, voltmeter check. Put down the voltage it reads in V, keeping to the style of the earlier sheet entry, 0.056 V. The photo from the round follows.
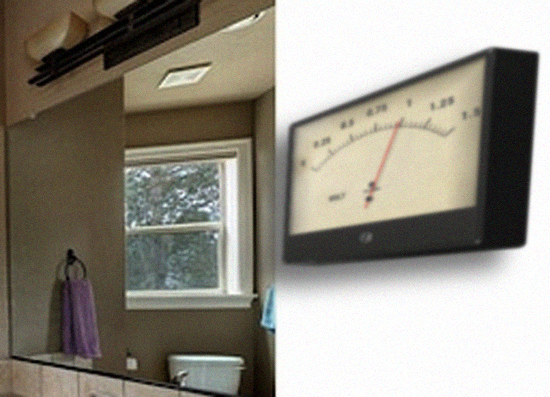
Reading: 1 V
